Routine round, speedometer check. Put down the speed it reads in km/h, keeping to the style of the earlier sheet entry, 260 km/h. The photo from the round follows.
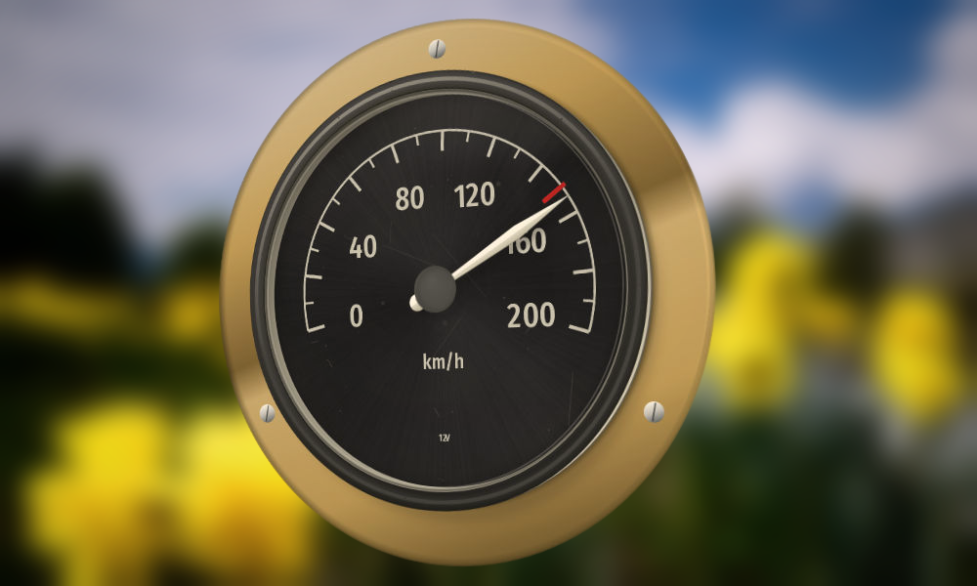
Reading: 155 km/h
